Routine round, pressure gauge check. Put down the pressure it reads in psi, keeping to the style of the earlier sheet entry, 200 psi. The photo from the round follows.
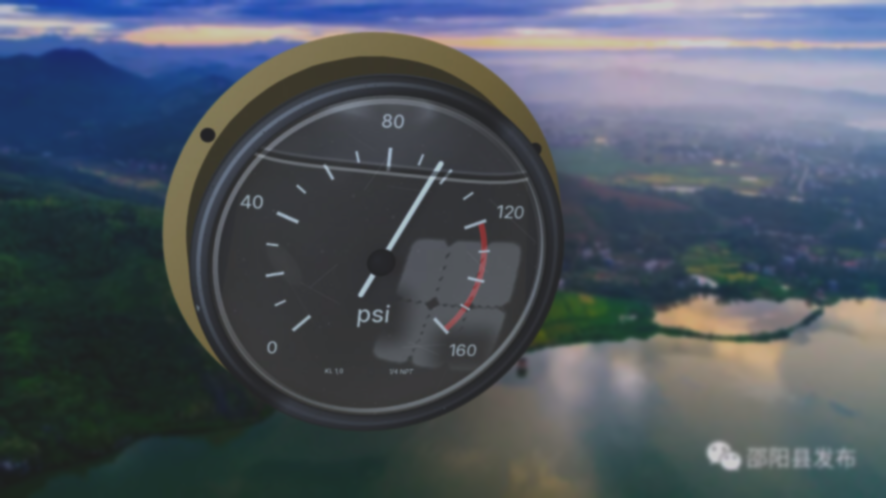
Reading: 95 psi
